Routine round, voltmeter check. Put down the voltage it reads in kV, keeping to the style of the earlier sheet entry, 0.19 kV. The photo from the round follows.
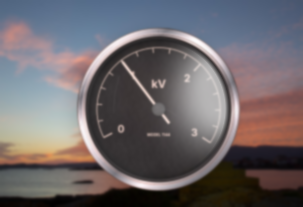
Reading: 1 kV
